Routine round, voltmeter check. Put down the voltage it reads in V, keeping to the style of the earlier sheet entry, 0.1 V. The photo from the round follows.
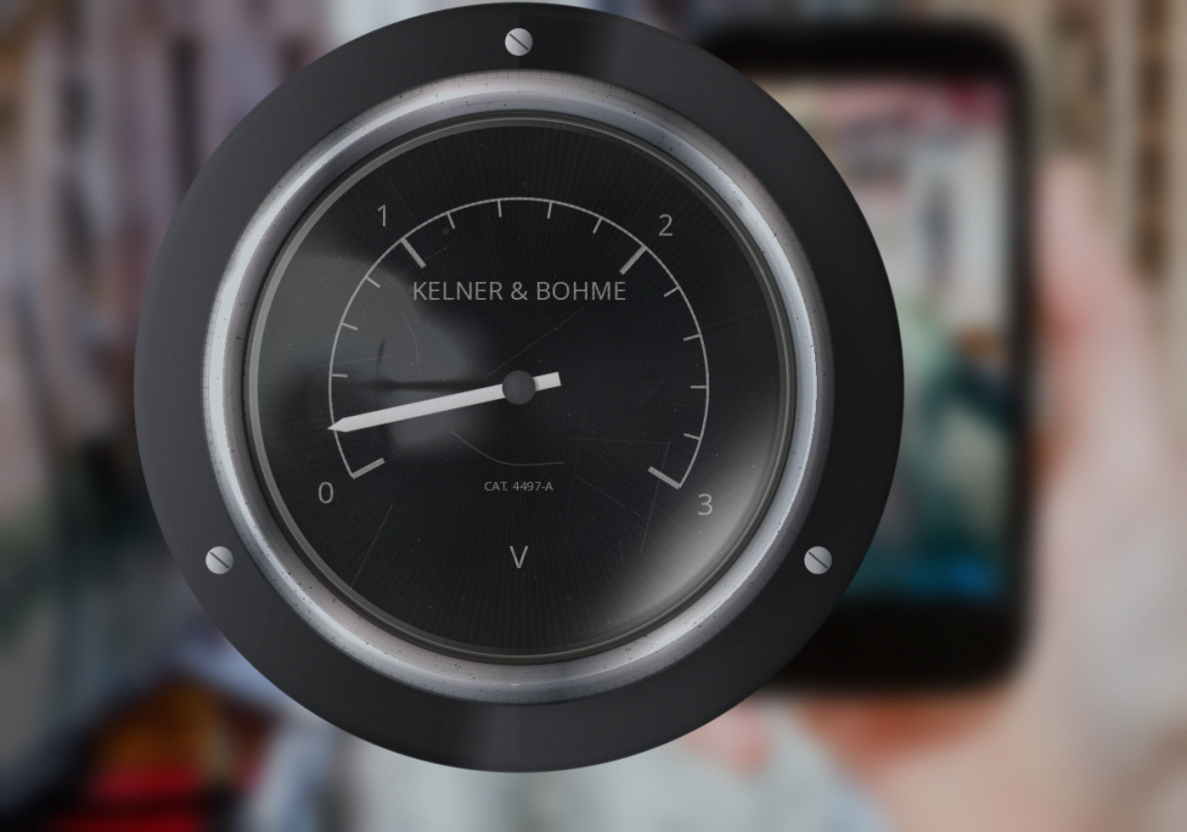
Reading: 0.2 V
